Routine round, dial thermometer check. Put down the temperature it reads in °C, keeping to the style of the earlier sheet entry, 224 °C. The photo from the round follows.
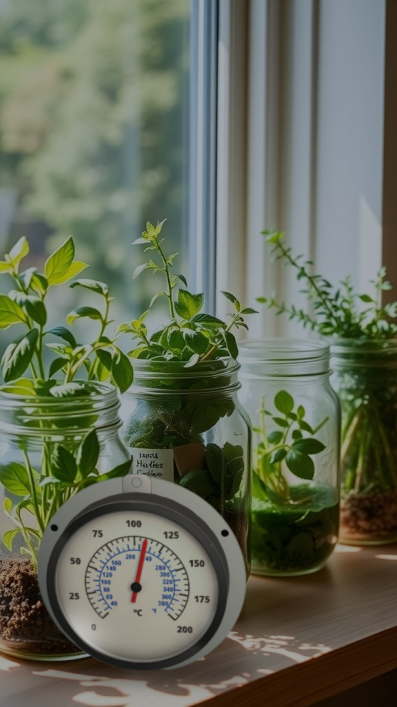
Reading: 110 °C
